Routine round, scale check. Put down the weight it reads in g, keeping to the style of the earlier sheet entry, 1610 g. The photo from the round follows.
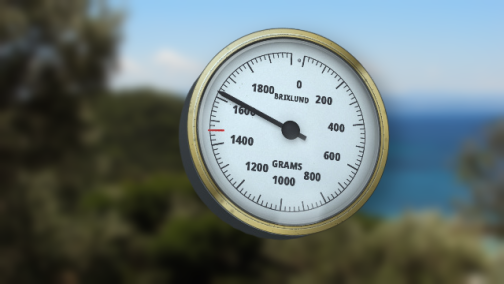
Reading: 1620 g
